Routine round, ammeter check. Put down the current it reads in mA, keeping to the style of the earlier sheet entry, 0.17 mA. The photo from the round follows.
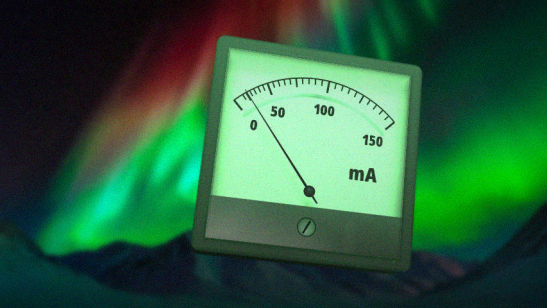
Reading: 25 mA
